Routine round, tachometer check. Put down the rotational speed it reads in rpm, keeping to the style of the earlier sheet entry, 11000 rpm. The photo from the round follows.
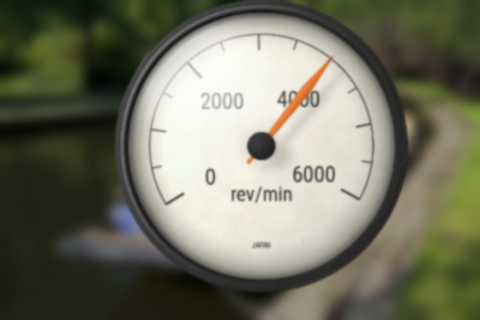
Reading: 4000 rpm
